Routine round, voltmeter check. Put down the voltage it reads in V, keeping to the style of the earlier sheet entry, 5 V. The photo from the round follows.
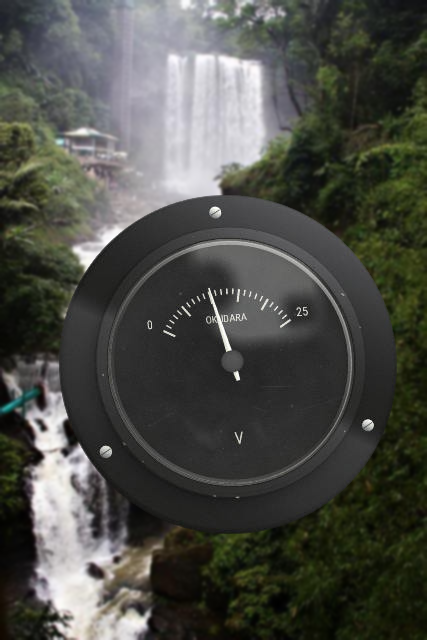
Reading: 10 V
